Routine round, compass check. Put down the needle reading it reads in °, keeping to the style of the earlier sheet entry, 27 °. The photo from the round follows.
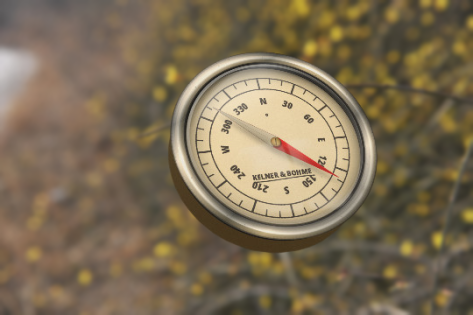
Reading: 130 °
